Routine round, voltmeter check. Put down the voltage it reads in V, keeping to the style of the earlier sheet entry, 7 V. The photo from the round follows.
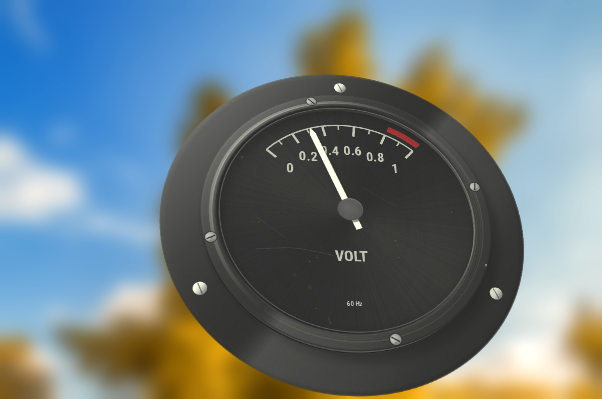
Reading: 0.3 V
